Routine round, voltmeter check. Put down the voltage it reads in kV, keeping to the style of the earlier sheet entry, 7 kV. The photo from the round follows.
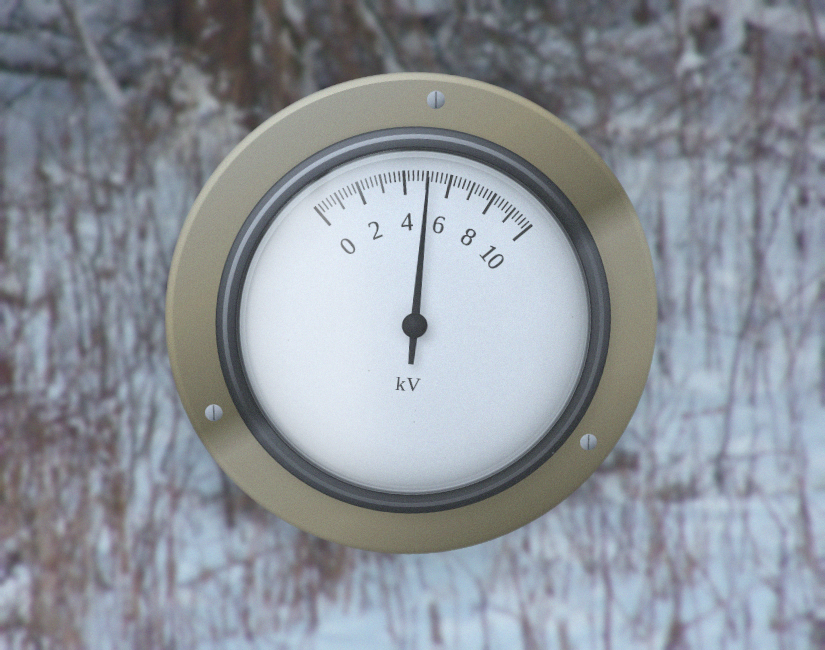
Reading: 5 kV
